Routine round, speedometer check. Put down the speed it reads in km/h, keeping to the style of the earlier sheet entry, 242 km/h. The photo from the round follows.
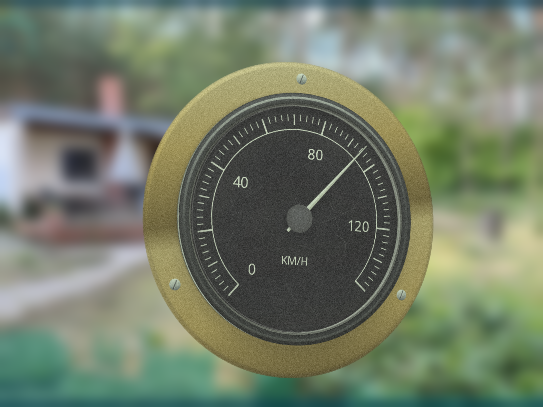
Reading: 94 km/h
